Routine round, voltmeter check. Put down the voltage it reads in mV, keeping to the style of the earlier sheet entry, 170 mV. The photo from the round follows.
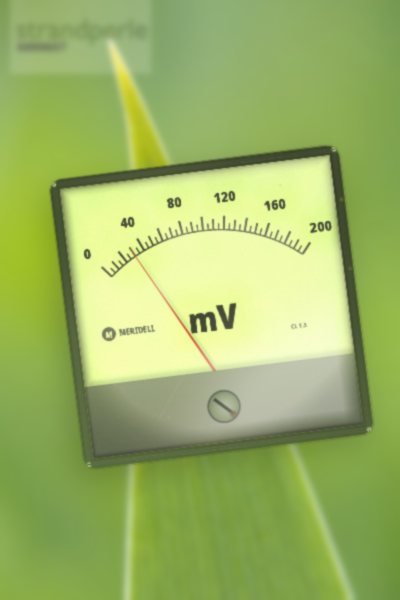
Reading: 30 mV
